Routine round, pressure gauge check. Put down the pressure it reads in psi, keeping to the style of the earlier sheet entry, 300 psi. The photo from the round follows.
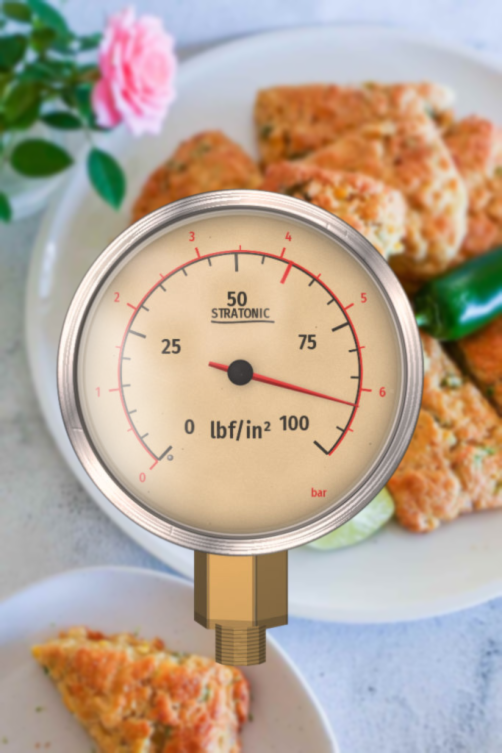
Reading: 90 psi
